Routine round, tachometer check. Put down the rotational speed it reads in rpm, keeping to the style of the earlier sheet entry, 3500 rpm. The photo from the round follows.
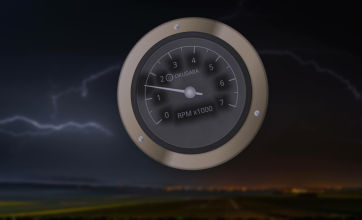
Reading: 1500 rpm
